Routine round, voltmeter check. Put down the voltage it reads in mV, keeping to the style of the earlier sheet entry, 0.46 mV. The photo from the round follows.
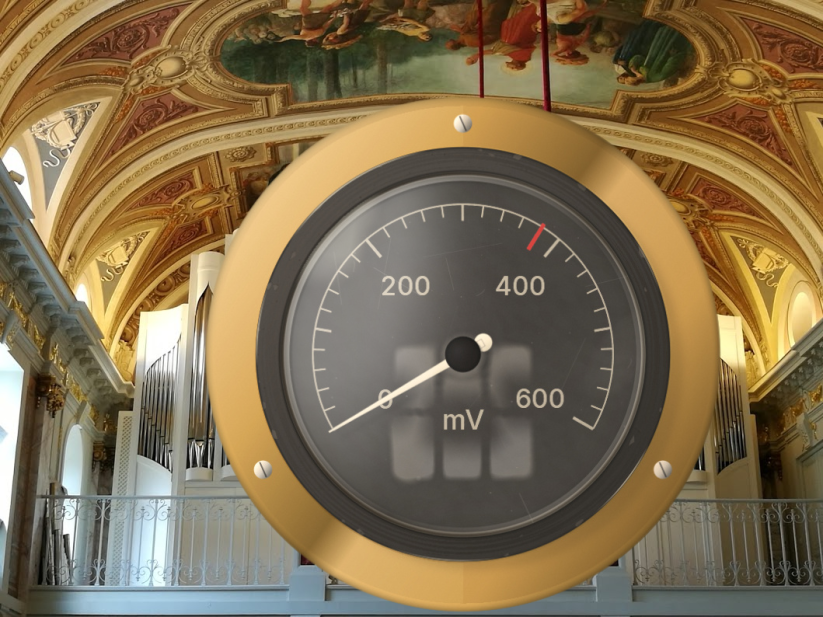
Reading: 0 mV
